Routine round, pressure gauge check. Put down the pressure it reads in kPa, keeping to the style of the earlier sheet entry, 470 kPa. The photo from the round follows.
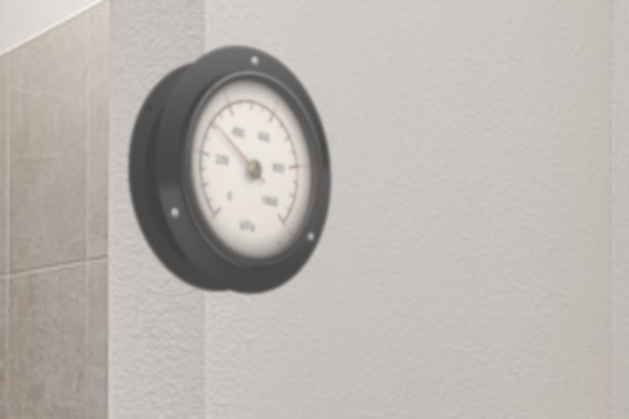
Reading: 300 kPa
